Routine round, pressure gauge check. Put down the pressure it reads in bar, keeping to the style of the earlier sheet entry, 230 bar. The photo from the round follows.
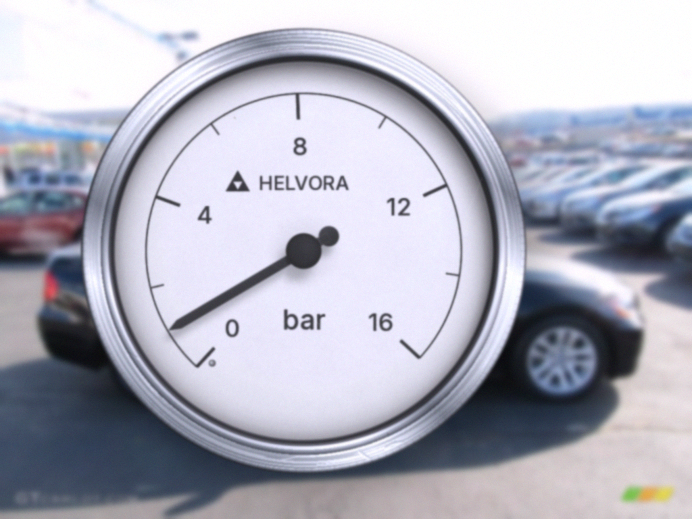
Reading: 1 bar
